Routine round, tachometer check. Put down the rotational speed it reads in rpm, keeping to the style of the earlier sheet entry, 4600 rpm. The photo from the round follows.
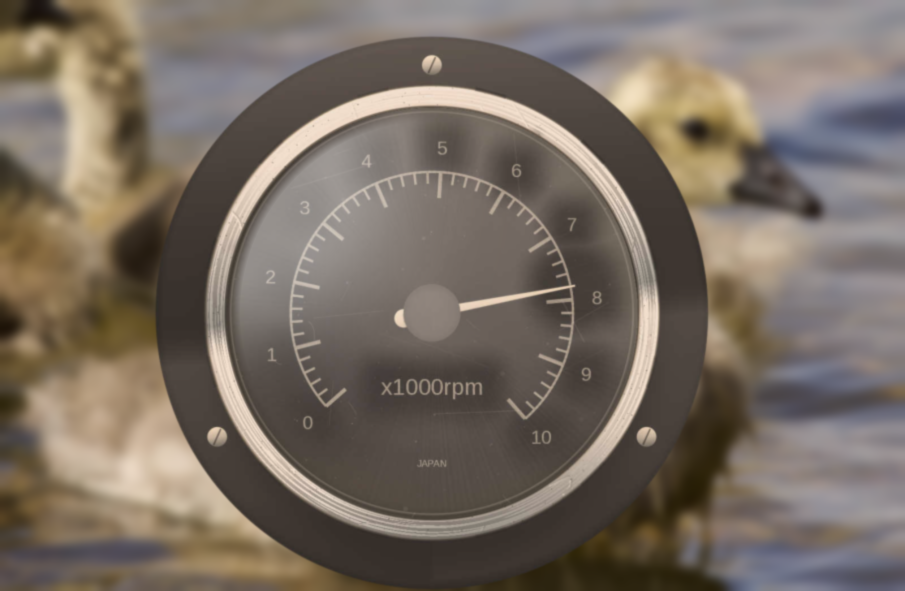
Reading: 7800 rpm
